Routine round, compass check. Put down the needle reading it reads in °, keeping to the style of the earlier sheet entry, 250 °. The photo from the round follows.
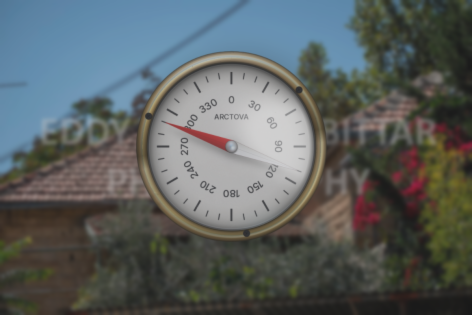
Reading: 290 °
